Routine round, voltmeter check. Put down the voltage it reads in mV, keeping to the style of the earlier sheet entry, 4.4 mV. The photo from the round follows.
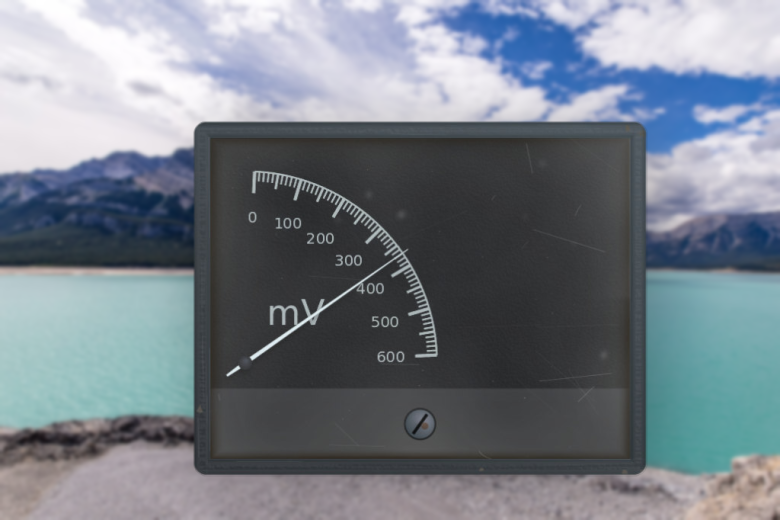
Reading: 370 mV
